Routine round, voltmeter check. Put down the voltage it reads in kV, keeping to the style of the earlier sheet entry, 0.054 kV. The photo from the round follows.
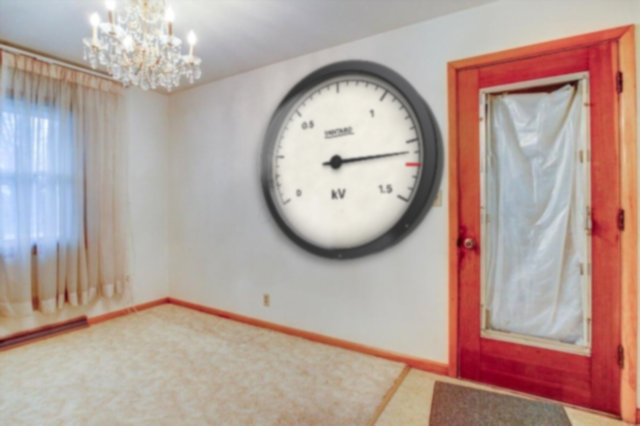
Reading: 1.3 kV
